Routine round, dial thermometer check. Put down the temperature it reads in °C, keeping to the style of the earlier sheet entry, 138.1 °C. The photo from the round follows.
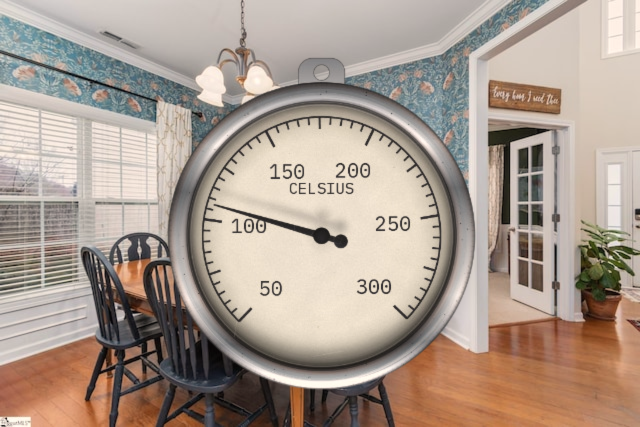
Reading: 107.5 °C
